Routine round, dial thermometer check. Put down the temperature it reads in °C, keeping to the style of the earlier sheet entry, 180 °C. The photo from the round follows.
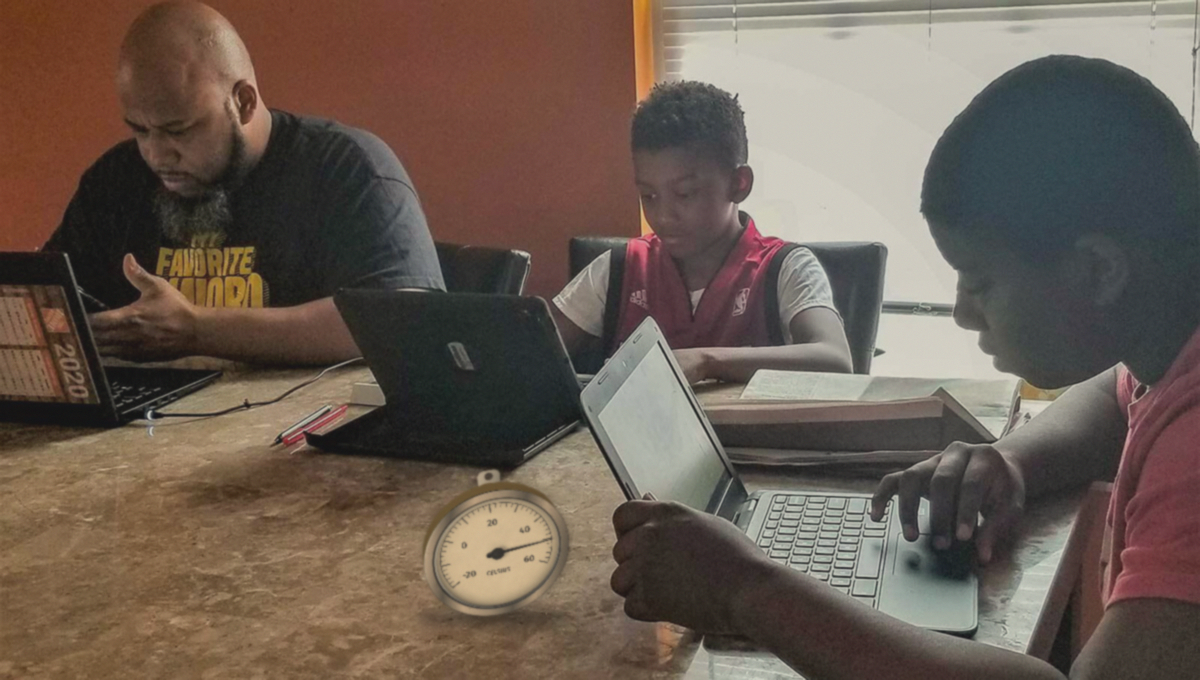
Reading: 50 °C
